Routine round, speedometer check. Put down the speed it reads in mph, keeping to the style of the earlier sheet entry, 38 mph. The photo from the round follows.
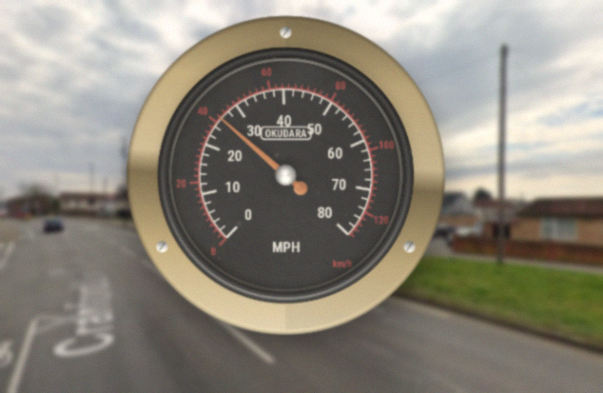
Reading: 26 mph
